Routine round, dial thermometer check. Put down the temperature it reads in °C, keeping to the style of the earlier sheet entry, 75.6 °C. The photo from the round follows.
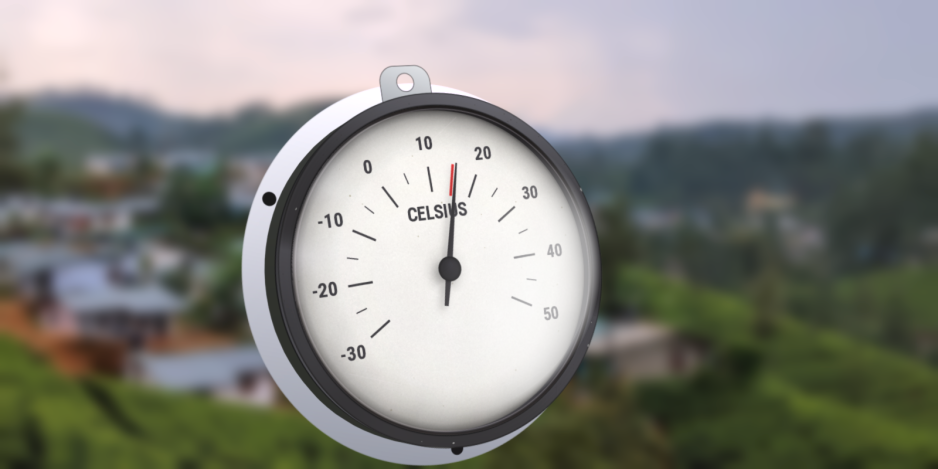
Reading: 15 °C
